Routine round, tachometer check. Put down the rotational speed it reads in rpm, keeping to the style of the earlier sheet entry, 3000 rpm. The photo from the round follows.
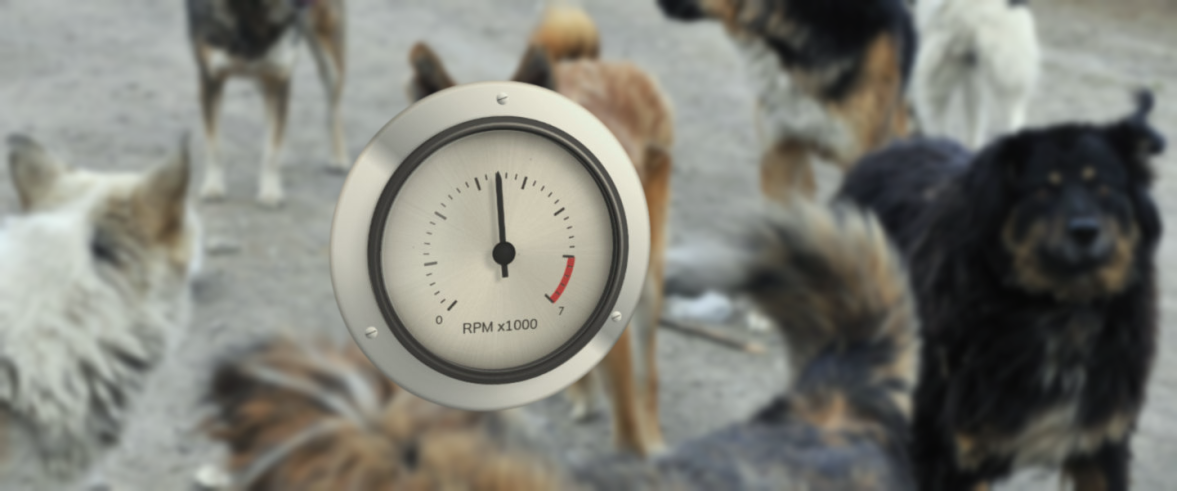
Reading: 3400 rpm
